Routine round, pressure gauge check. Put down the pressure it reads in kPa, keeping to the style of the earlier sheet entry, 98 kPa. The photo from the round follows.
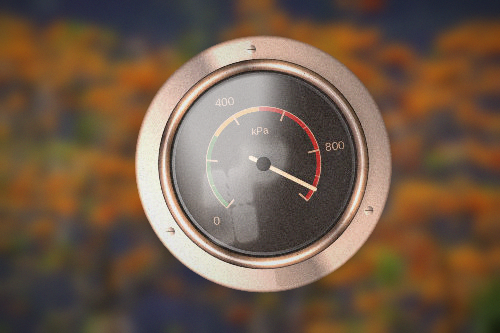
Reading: 950 kPa
